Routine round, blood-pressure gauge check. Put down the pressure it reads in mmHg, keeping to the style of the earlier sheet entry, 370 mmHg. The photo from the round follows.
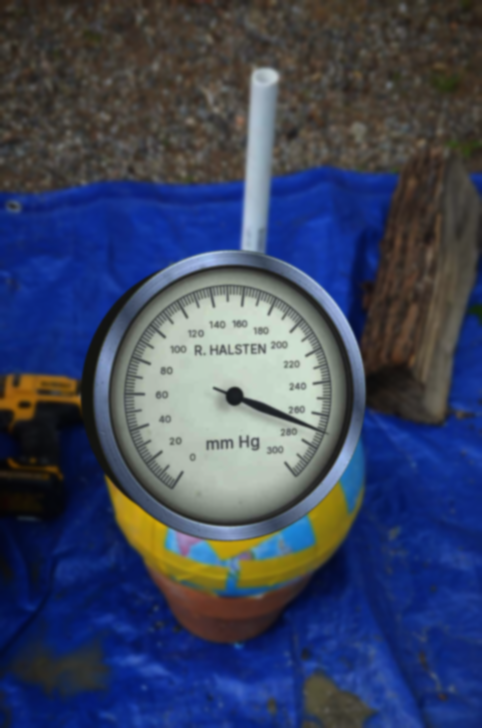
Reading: 270 mmHg
